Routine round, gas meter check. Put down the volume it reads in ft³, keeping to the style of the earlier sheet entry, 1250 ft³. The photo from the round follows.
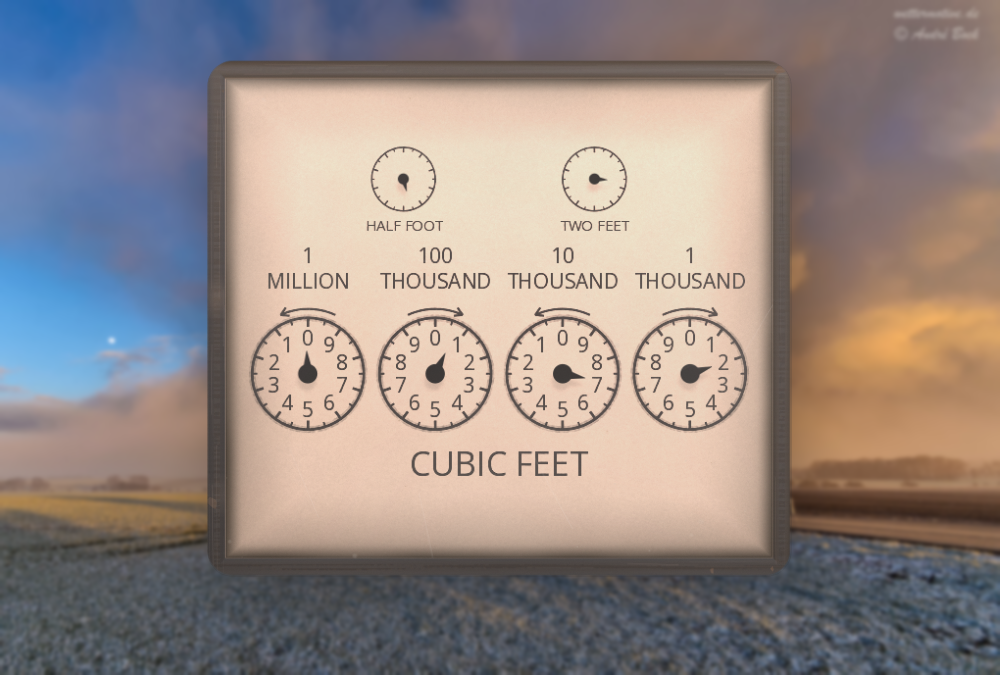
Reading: 7200 ft³
